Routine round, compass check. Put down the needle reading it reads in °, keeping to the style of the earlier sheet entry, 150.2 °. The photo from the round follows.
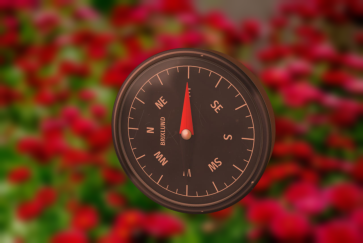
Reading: 90 °
